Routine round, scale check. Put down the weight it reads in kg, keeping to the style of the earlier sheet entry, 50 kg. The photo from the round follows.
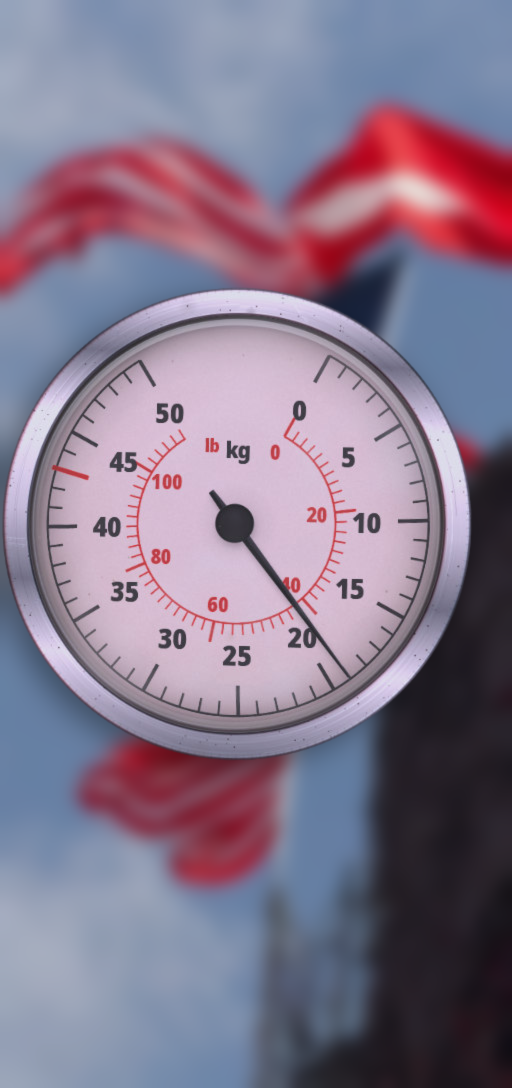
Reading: 19 kg
